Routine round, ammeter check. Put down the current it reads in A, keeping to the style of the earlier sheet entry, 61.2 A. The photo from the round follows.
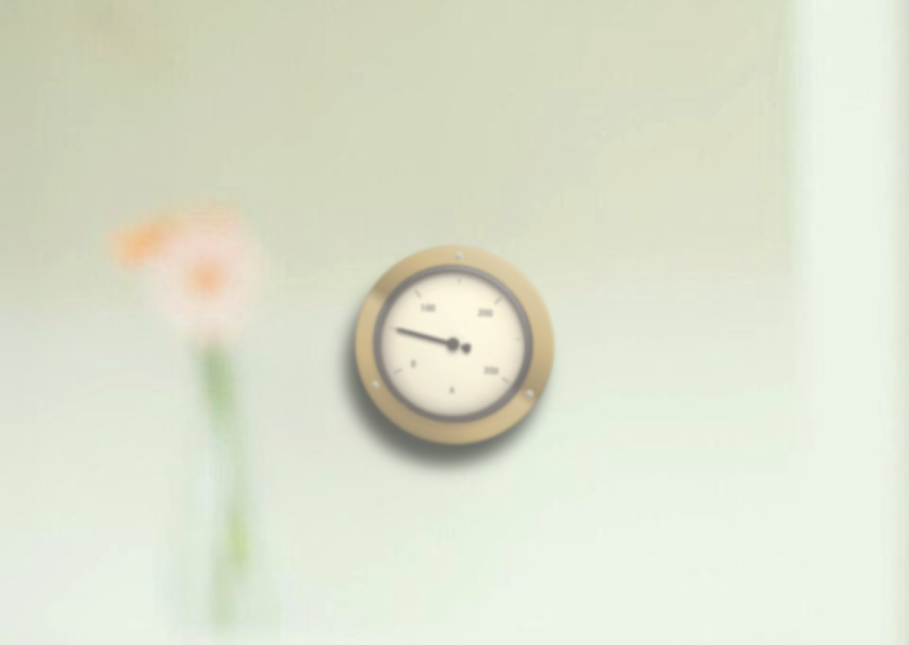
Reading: 50 A
